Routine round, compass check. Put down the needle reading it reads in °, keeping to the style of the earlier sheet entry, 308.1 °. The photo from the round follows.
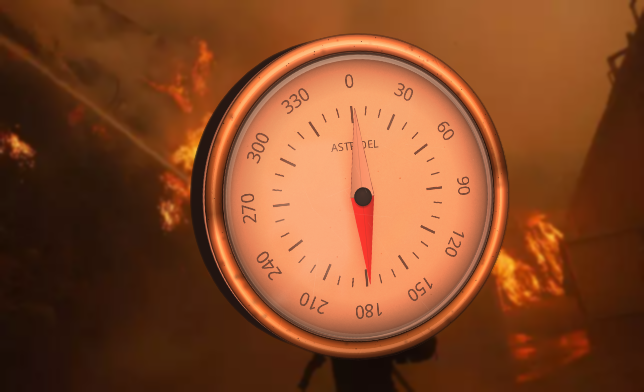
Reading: 180 °
